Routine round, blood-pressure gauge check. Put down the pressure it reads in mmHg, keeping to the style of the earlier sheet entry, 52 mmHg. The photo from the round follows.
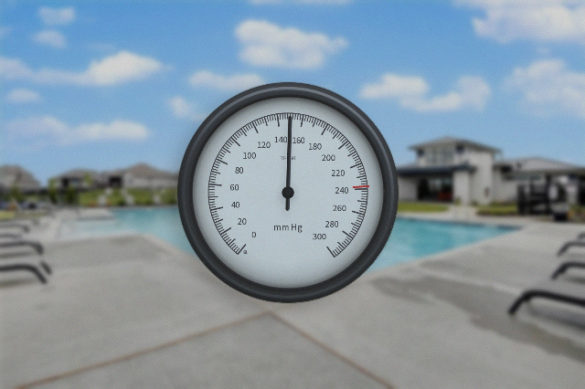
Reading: 150 mmHg
